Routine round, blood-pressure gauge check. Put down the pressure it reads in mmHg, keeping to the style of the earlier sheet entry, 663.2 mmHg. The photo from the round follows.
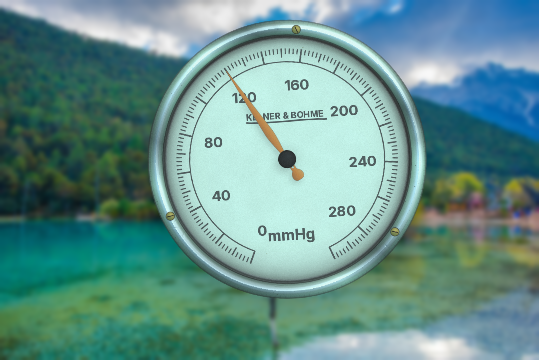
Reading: 120 mmHg
